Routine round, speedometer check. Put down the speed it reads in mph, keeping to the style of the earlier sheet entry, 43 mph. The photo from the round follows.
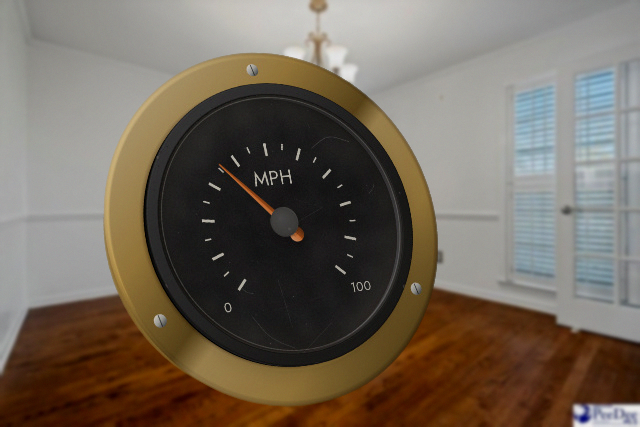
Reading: 35 mph
